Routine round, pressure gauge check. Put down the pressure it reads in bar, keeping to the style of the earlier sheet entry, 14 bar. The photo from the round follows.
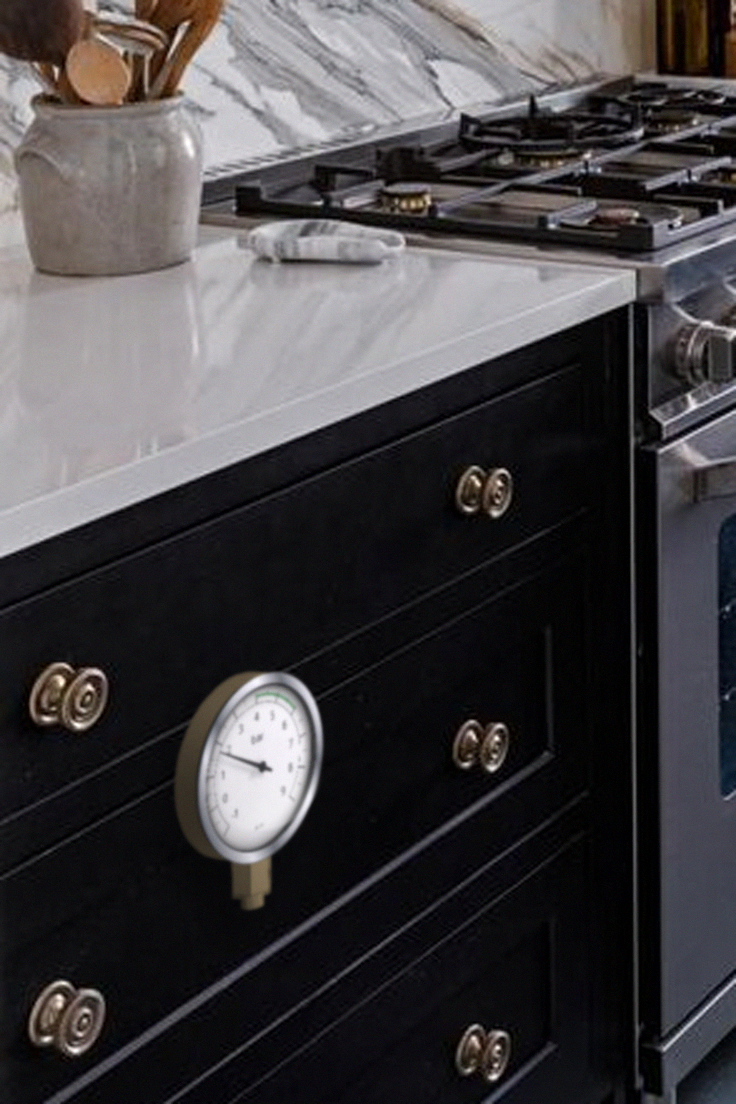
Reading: 1.75 bar
